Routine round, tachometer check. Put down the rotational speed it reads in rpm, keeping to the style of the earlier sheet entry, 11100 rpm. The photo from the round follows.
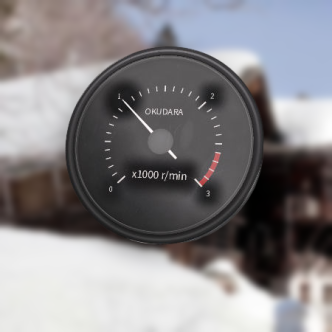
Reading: 1000 rpm
